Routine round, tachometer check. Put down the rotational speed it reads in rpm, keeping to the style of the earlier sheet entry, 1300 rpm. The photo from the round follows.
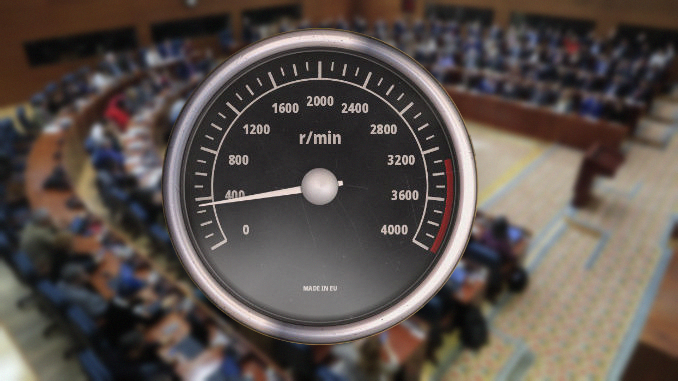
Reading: 350 rpm
